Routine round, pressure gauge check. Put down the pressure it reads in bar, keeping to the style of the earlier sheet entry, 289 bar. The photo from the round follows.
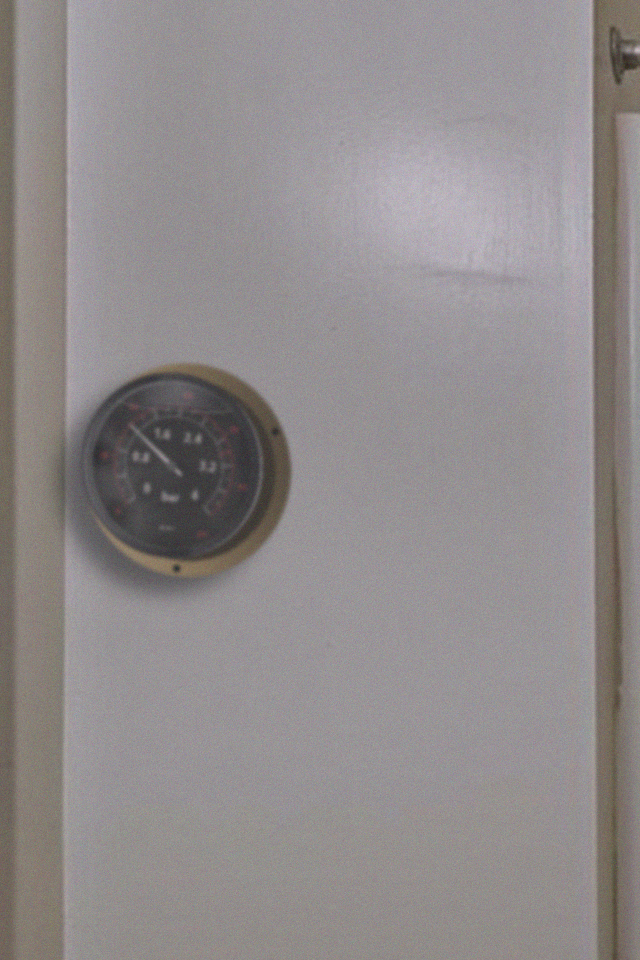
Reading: 1.2 bar
